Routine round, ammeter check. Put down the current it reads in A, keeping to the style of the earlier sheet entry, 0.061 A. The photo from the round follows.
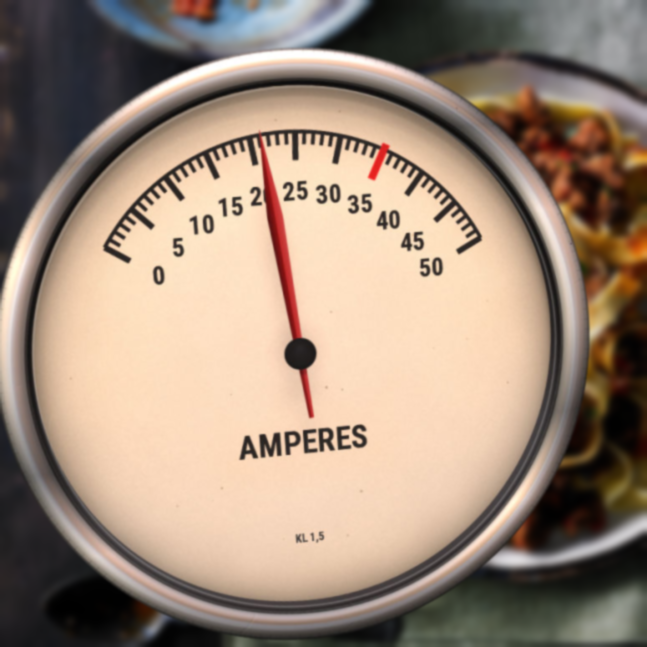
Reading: 21 A
